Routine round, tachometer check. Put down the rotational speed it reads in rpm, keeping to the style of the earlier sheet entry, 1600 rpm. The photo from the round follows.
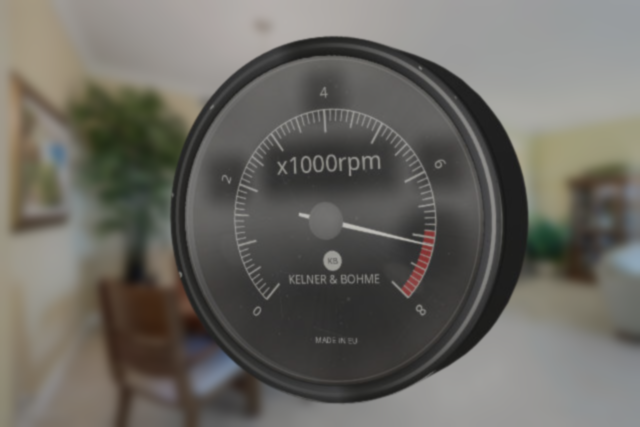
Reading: 7100 rpm
